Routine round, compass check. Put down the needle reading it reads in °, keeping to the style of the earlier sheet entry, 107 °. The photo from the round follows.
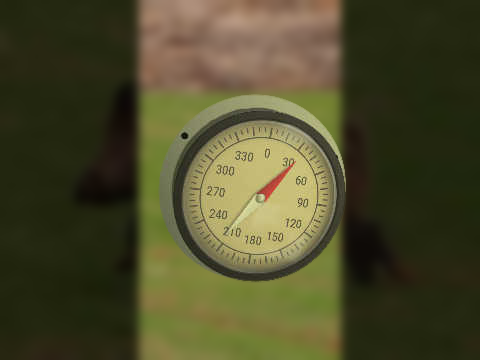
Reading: 35 °
